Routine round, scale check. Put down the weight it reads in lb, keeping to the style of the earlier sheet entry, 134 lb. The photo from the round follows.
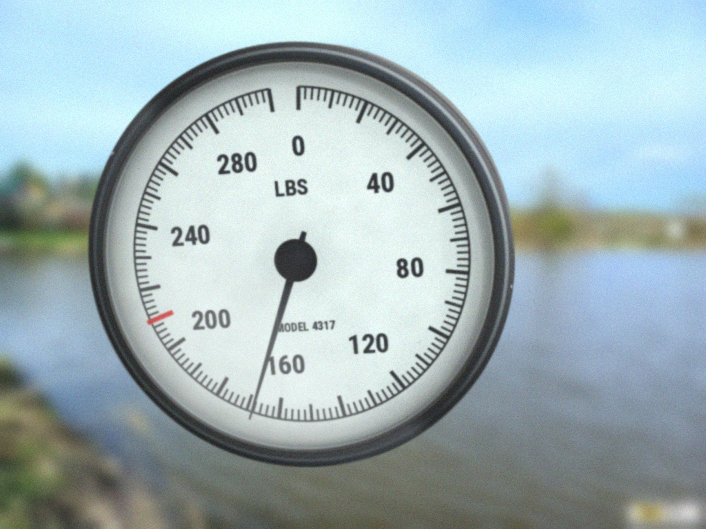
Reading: 168 lb
